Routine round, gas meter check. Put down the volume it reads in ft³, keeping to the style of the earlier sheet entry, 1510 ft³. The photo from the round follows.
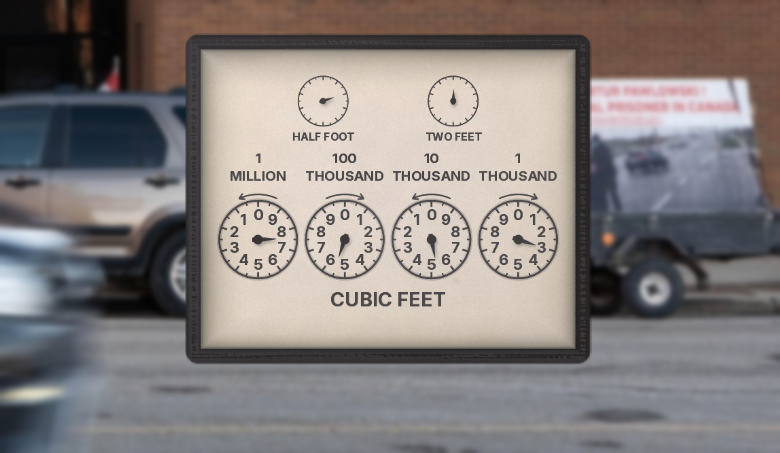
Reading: 755300 ft³
